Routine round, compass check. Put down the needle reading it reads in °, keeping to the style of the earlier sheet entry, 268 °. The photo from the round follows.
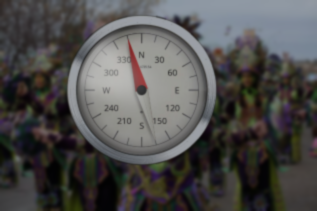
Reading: 345 °
